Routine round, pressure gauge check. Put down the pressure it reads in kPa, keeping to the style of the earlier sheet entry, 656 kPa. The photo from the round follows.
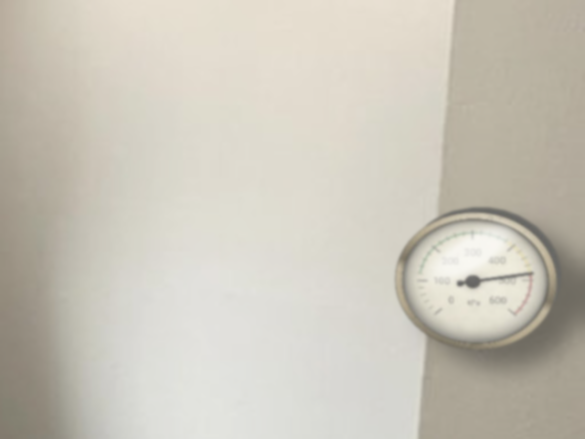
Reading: 480 kPa
